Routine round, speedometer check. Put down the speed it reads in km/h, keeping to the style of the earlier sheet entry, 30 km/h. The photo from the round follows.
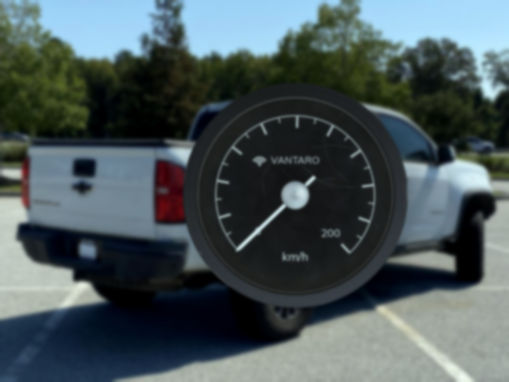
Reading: 0 km/h
